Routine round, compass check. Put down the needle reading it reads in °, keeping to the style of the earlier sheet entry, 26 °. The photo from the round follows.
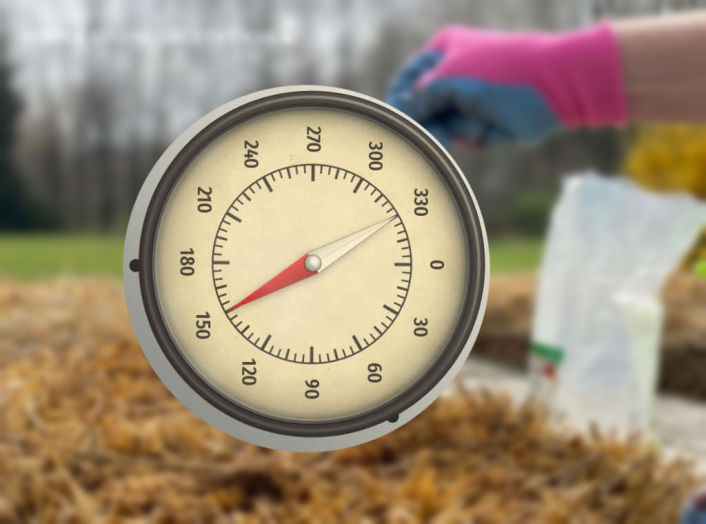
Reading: 150 °
